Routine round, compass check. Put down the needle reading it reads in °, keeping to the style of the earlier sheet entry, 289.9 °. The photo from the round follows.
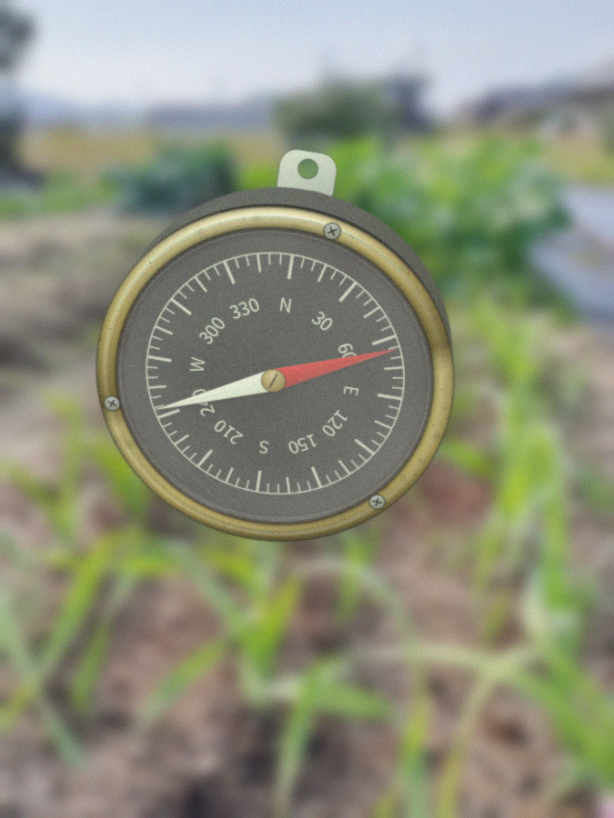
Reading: 65 °
